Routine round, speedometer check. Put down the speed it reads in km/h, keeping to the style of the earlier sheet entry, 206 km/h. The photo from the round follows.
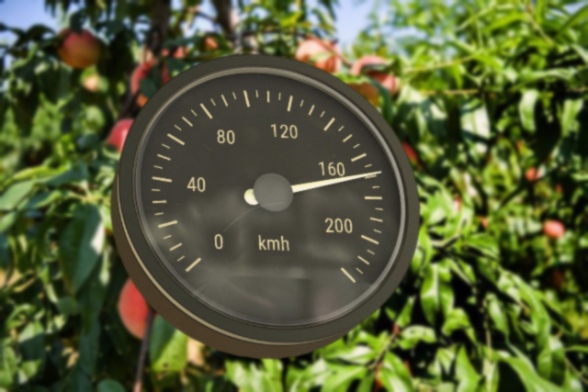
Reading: 170 km/h
